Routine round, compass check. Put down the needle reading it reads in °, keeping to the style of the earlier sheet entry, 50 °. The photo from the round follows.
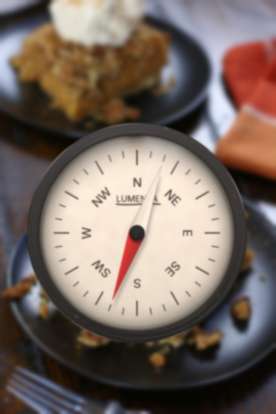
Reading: 200 °
